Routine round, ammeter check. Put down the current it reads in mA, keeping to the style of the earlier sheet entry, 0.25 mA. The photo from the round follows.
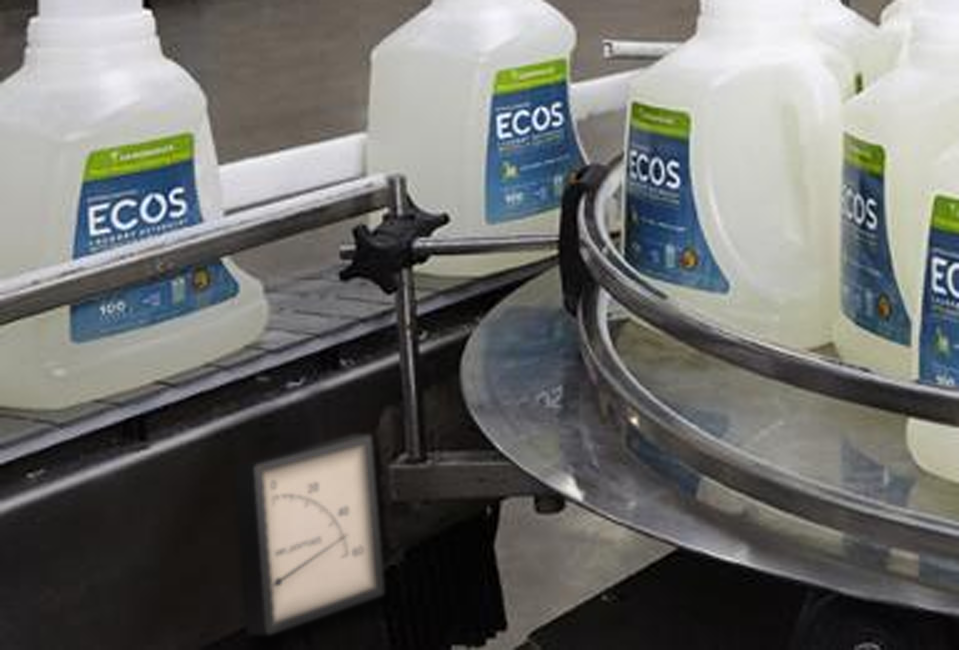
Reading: 50 mA
